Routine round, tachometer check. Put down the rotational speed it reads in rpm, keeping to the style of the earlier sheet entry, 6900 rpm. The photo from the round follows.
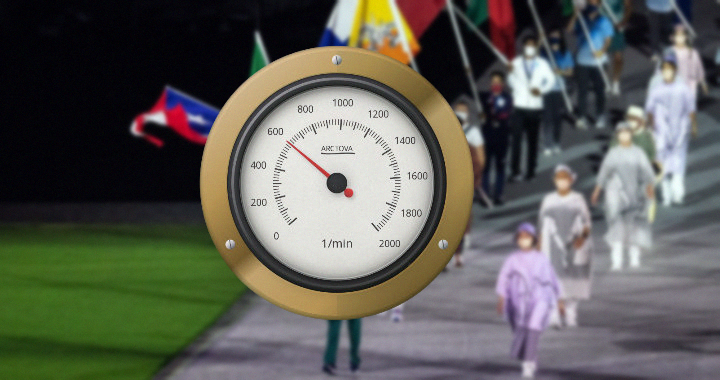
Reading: 600 rpm
